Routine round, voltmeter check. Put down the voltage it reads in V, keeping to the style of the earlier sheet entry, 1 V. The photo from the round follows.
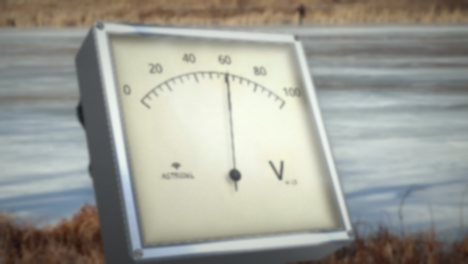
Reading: 60 V
